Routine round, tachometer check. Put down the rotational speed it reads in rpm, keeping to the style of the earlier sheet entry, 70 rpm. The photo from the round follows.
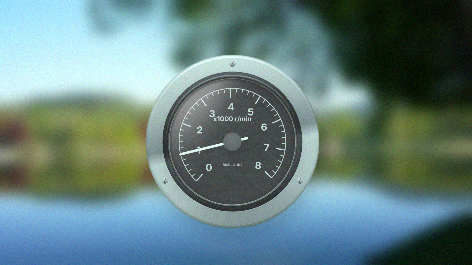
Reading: 1000 rpm
